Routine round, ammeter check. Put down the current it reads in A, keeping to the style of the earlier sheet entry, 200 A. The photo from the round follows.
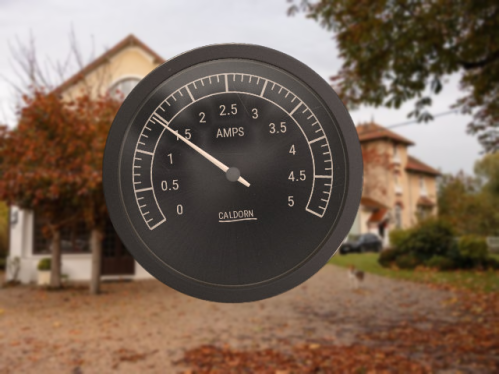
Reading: 1.45 A
